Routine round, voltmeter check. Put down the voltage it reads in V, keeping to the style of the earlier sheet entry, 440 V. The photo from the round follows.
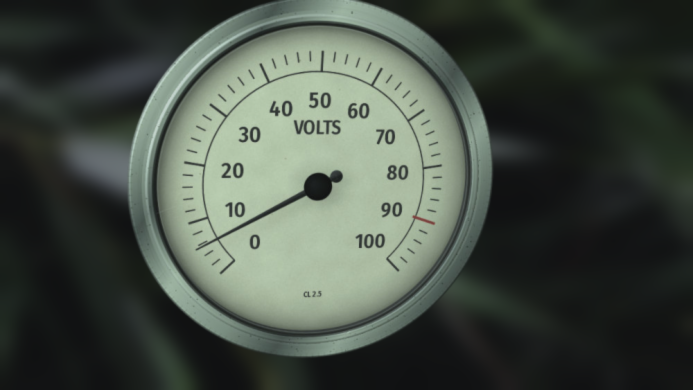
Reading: 6 V
